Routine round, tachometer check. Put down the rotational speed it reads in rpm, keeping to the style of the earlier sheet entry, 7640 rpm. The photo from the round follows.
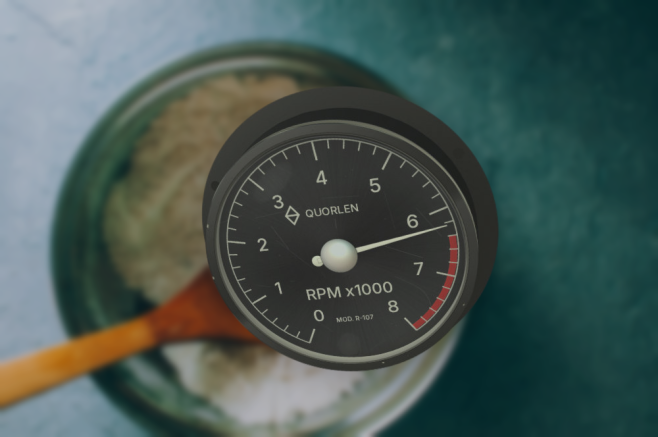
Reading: 6200 rpm
